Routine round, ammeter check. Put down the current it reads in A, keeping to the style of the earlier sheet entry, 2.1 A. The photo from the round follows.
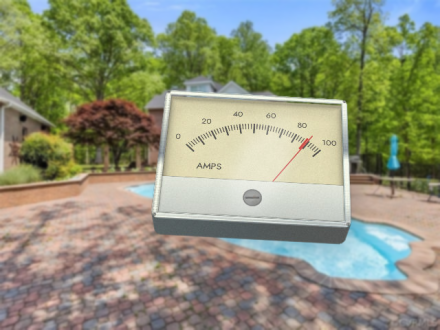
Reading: 90 A
